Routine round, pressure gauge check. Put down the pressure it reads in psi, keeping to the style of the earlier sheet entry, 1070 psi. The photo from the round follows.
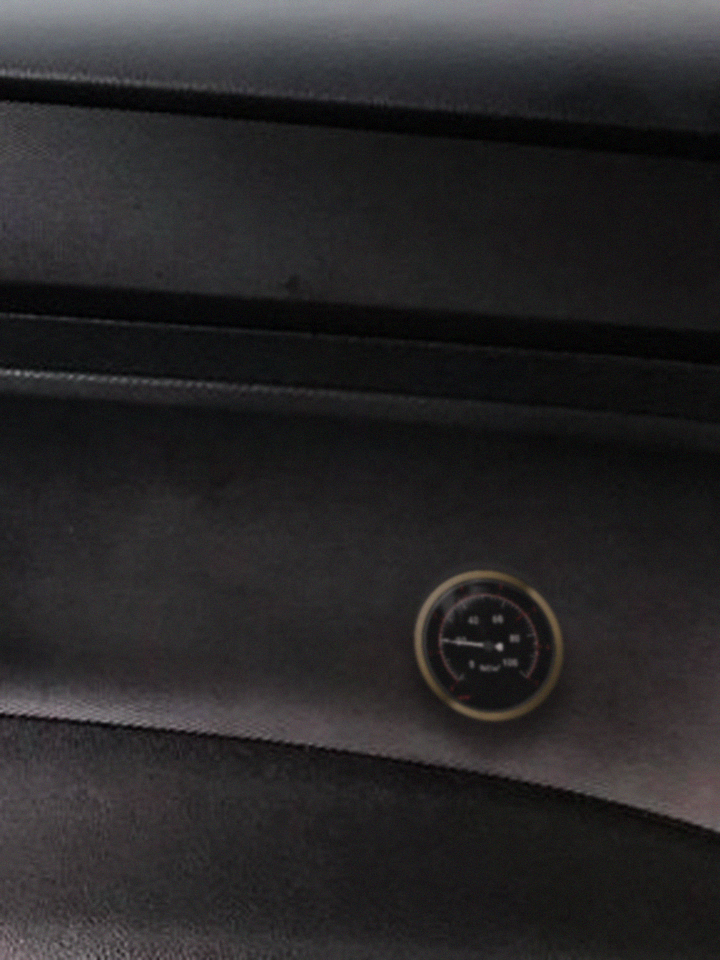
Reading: 20 psi
